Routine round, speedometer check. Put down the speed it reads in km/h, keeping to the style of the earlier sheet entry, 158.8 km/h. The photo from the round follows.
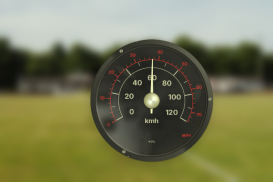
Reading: 60 km/h
